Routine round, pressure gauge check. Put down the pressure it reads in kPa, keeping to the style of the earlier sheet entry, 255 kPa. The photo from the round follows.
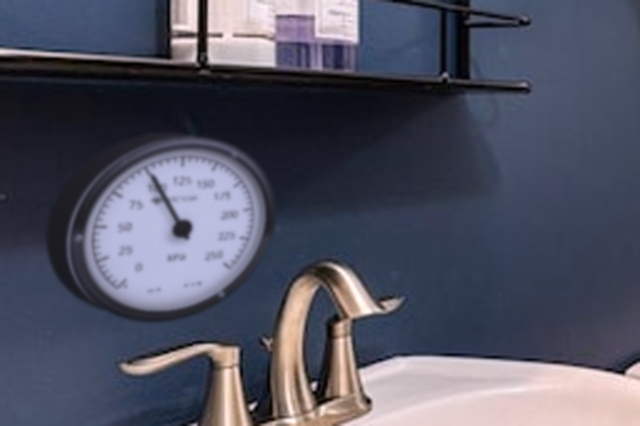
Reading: 100 kPa
